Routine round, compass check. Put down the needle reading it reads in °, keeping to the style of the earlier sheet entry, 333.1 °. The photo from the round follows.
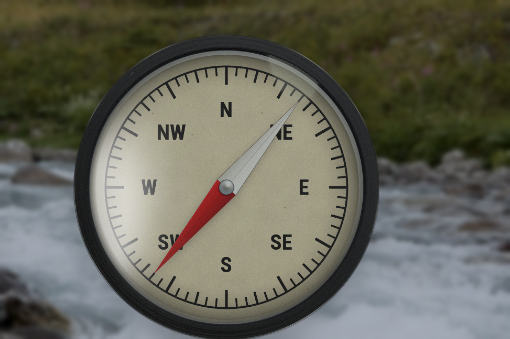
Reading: 220 °
